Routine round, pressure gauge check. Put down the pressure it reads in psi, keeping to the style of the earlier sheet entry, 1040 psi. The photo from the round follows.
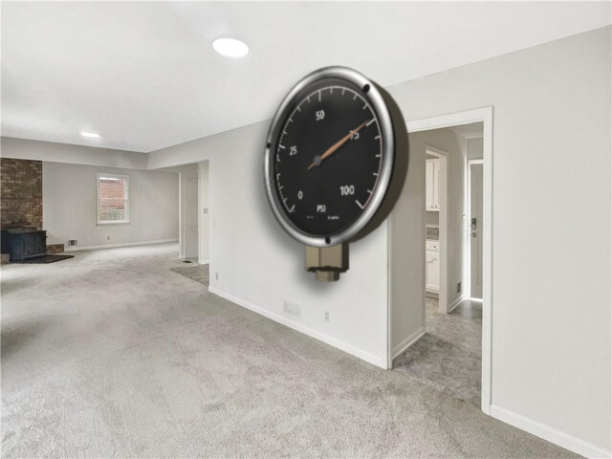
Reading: 75 psi
